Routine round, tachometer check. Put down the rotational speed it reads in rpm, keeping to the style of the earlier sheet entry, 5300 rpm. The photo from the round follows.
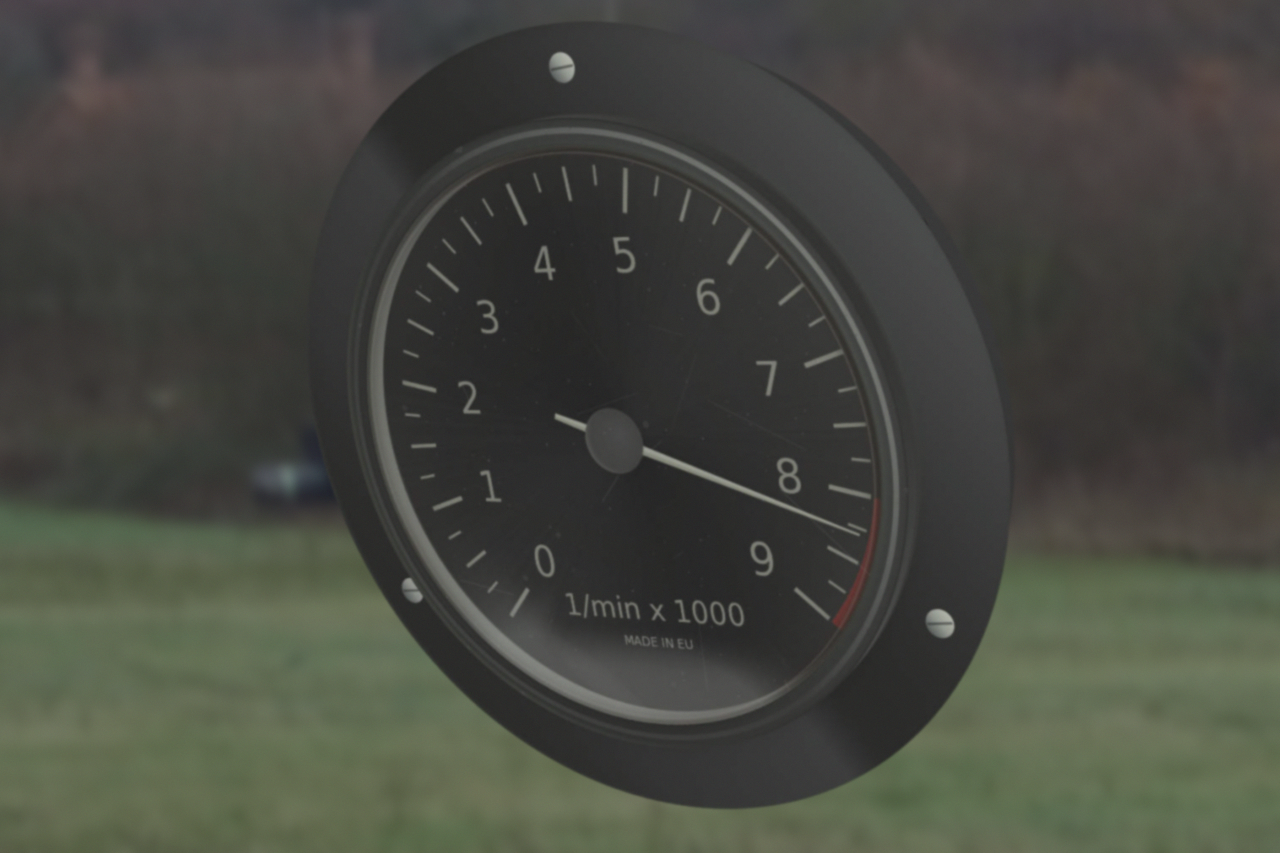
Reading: 8250 rpm
